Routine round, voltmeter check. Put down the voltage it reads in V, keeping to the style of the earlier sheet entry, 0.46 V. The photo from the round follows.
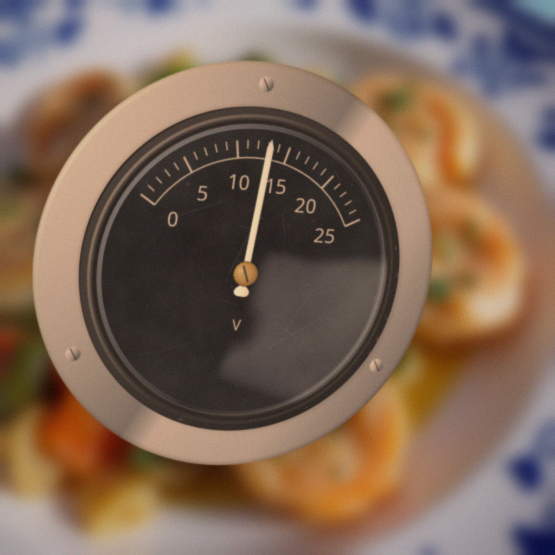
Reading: 13 V
